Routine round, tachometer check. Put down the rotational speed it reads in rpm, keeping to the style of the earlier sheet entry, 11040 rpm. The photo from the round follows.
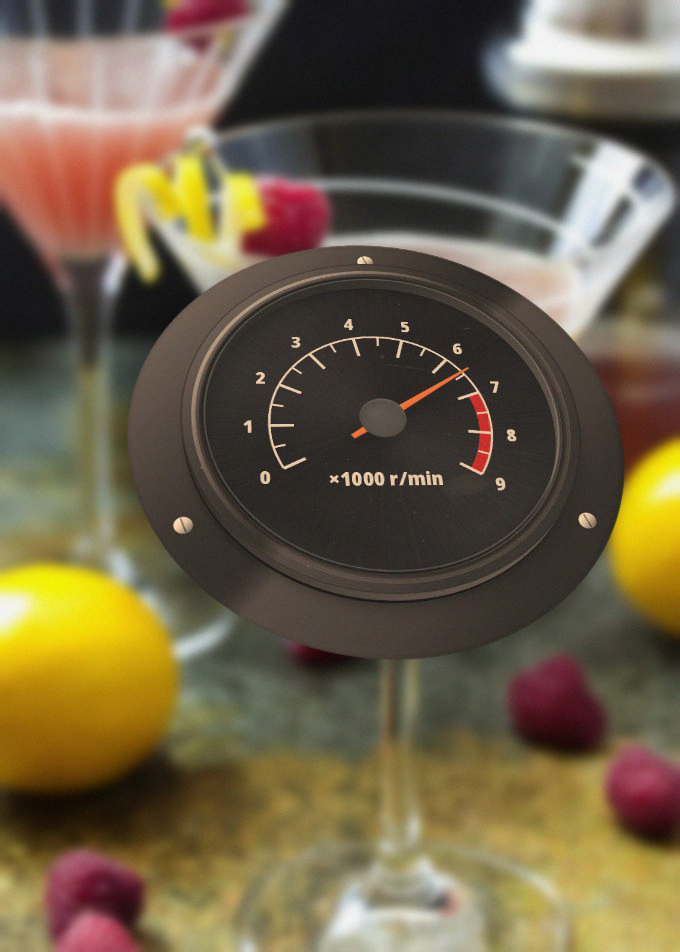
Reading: 6500 rpm
